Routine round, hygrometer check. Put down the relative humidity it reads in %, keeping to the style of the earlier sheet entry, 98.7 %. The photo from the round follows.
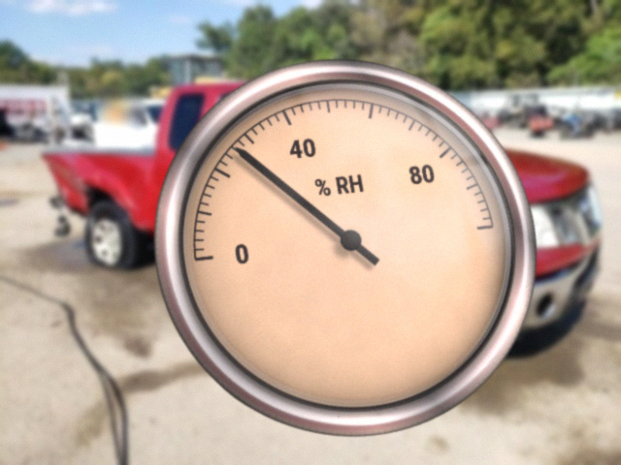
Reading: 26 %
